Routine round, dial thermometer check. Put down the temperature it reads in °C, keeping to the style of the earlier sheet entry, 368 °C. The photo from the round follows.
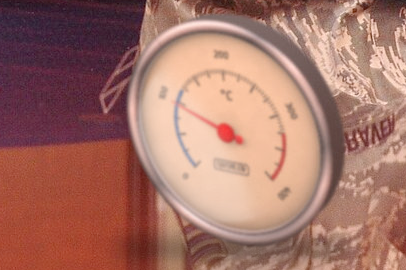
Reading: 100 °C
